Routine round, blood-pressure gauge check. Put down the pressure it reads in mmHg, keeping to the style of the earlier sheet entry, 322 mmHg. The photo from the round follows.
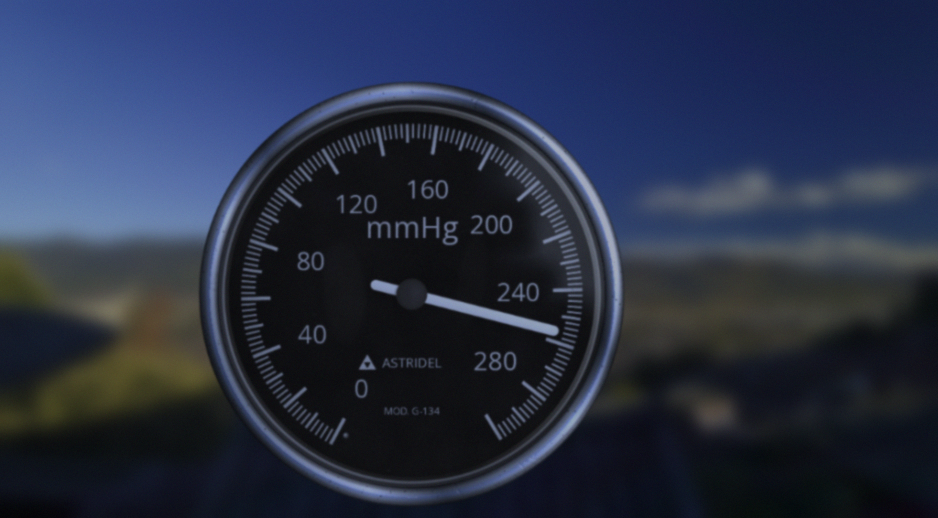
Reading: 256 mmHg
